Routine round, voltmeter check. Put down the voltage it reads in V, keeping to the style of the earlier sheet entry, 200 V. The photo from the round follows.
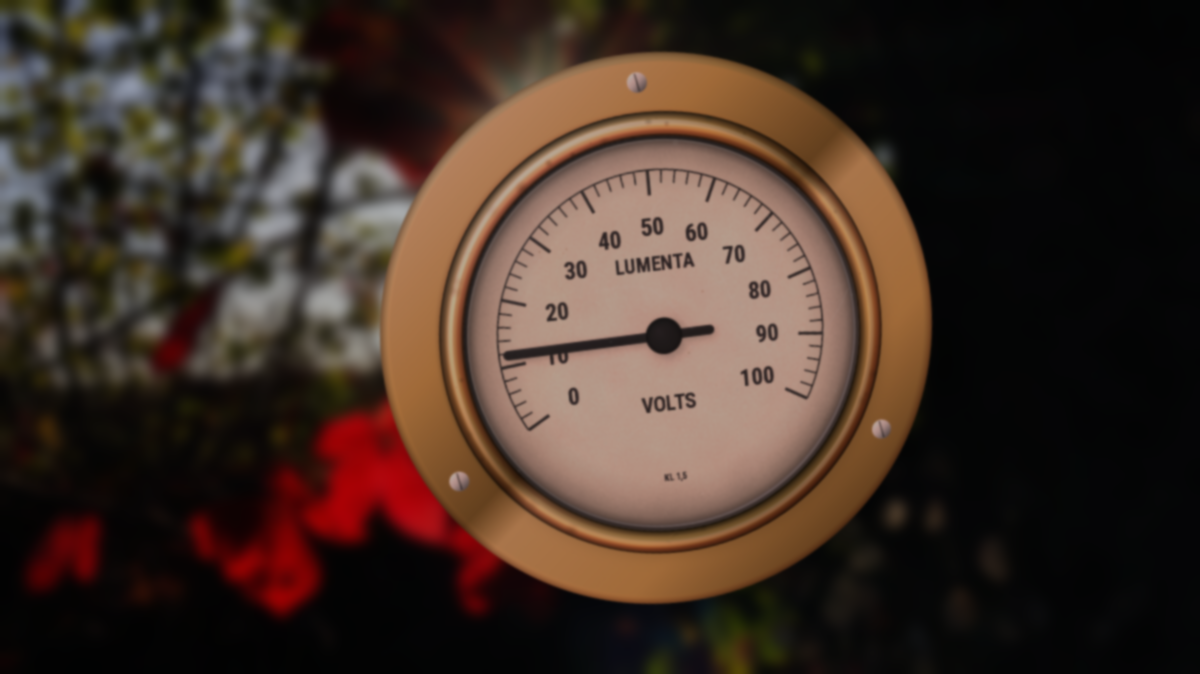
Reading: 12 V
